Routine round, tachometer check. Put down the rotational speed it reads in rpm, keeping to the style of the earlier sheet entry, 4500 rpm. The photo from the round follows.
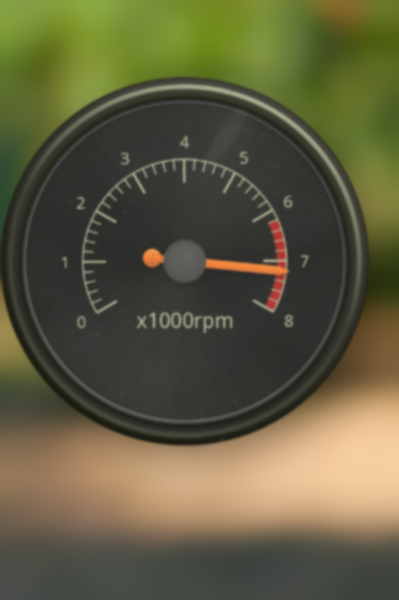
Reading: 7200 rpm
